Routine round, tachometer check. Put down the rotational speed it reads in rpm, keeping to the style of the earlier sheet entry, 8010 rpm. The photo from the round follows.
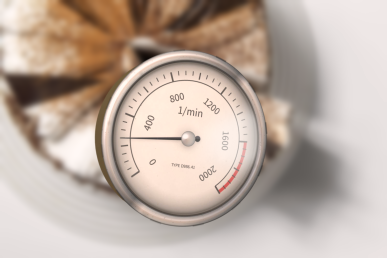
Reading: 250 rpm
